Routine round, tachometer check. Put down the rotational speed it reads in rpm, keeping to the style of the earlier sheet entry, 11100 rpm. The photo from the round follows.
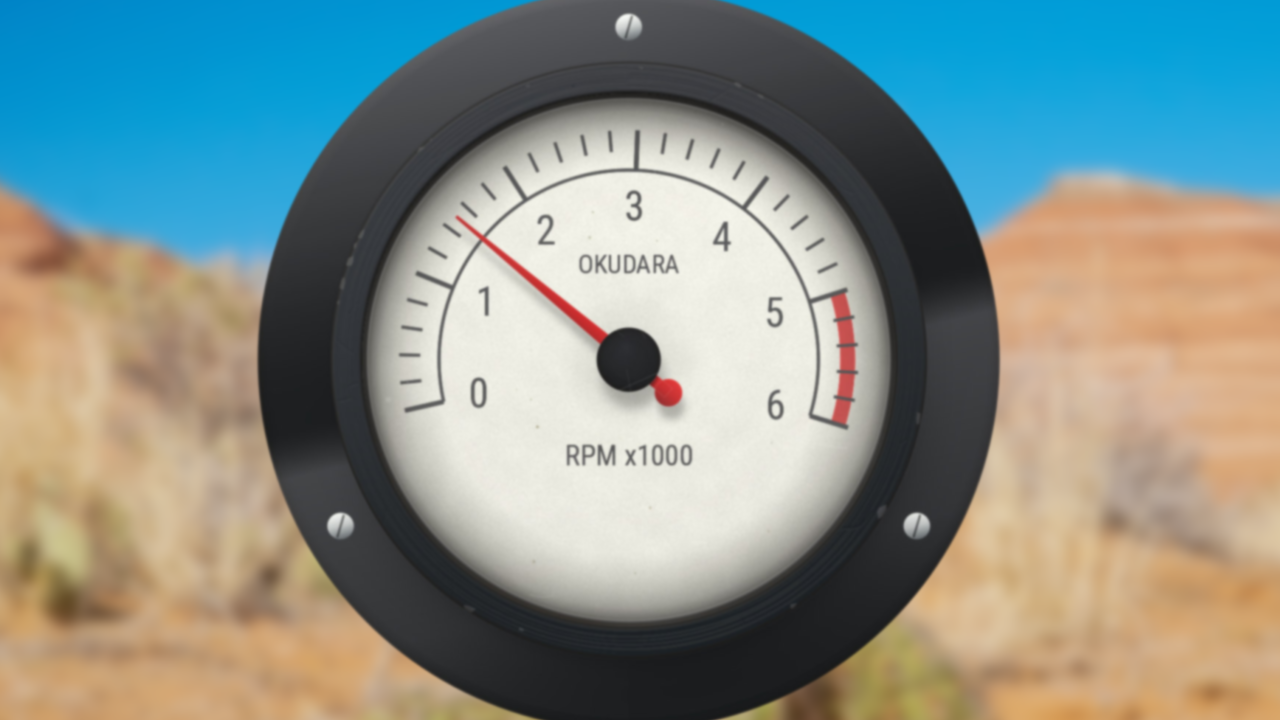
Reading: 1500 rpm
